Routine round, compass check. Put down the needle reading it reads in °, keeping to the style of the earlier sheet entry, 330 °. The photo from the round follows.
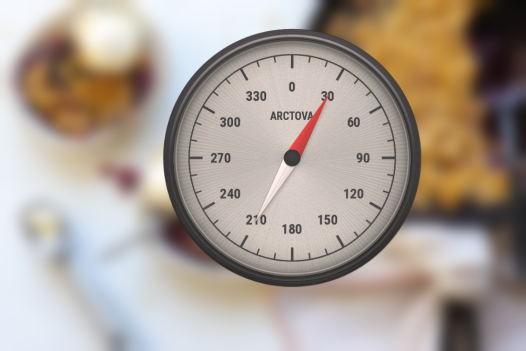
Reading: 30 °
